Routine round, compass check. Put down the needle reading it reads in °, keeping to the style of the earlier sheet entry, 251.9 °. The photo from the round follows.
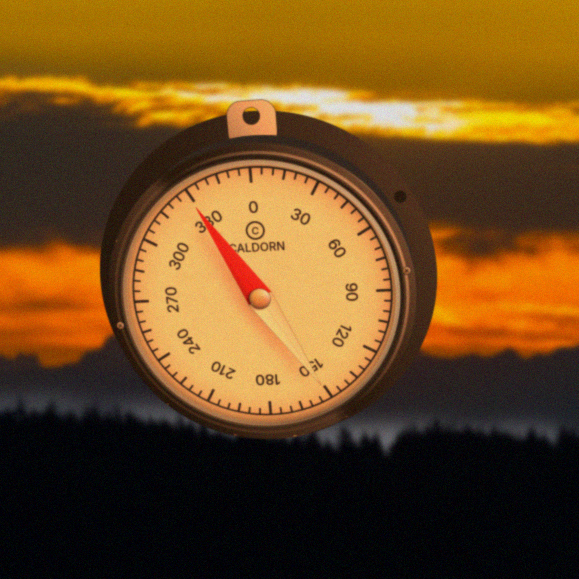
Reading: 330 °
